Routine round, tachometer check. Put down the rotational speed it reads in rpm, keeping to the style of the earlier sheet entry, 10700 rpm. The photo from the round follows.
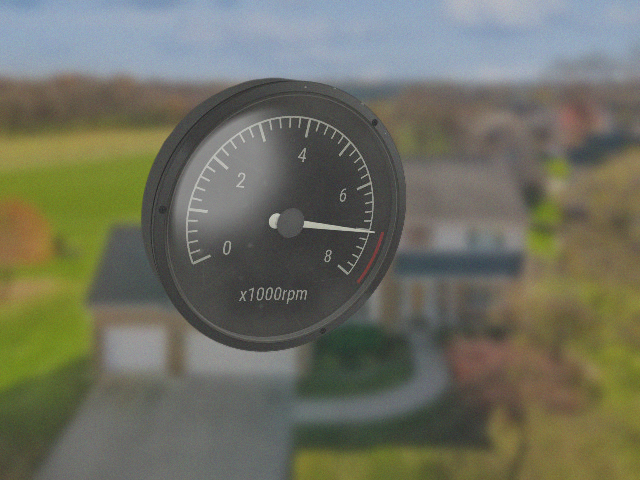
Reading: 7000 rpm
